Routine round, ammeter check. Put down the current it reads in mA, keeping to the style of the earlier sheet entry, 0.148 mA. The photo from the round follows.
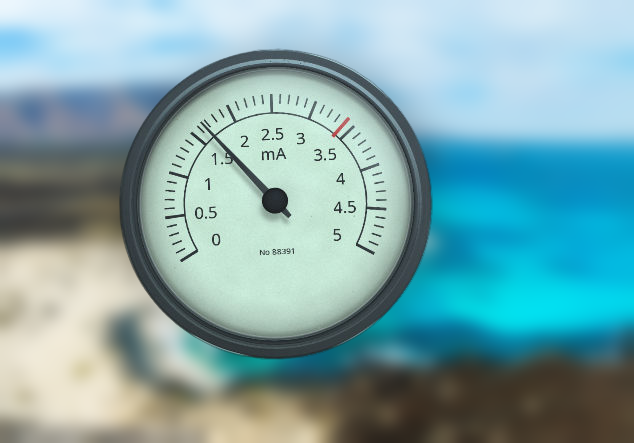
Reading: 1.65 mA
